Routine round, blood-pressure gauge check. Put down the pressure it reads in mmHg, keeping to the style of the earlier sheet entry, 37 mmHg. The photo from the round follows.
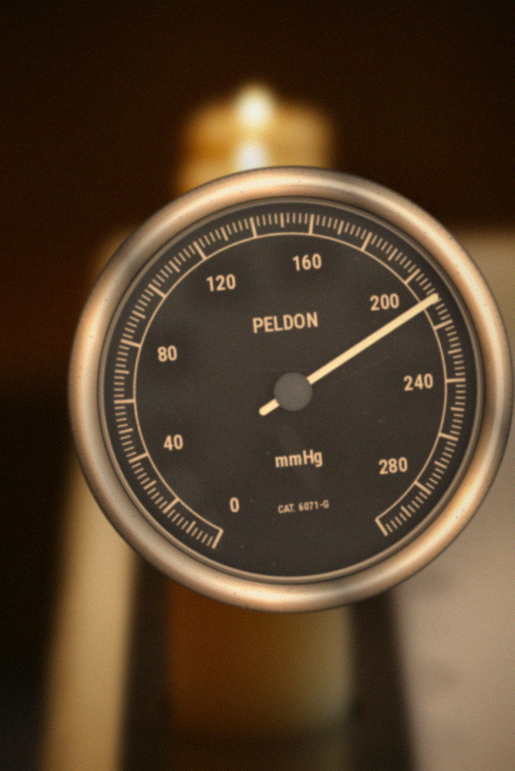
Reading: 210 mmHg
